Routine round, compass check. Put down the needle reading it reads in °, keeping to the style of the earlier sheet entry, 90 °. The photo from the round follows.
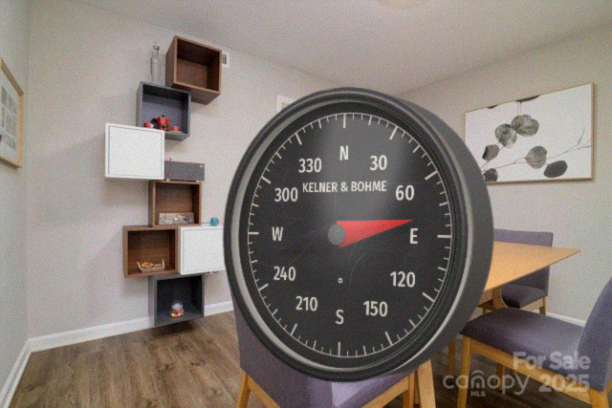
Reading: 80 °
